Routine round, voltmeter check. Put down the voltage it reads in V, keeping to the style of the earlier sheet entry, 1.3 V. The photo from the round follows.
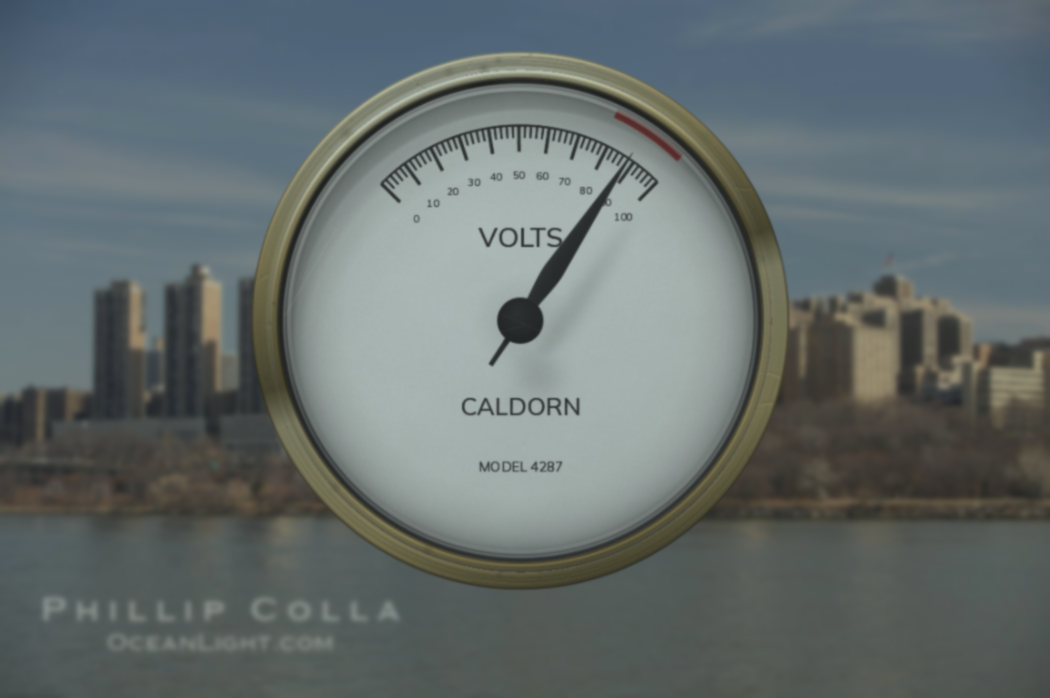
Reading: 88 V
